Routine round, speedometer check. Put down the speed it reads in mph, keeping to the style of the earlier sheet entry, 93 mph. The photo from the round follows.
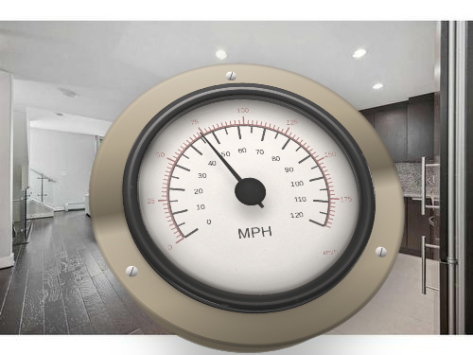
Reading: 45 mph
